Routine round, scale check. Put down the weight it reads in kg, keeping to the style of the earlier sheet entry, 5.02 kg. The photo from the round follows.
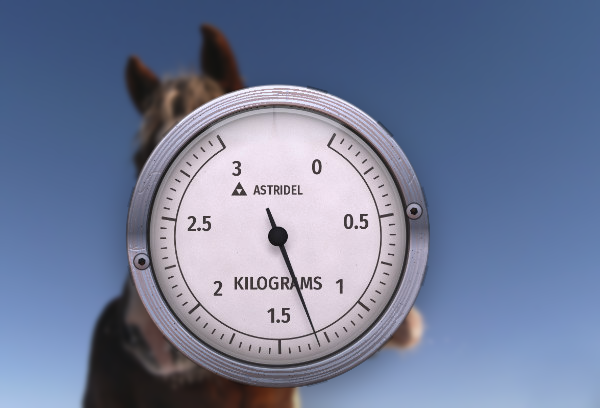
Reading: 1.3 kg
